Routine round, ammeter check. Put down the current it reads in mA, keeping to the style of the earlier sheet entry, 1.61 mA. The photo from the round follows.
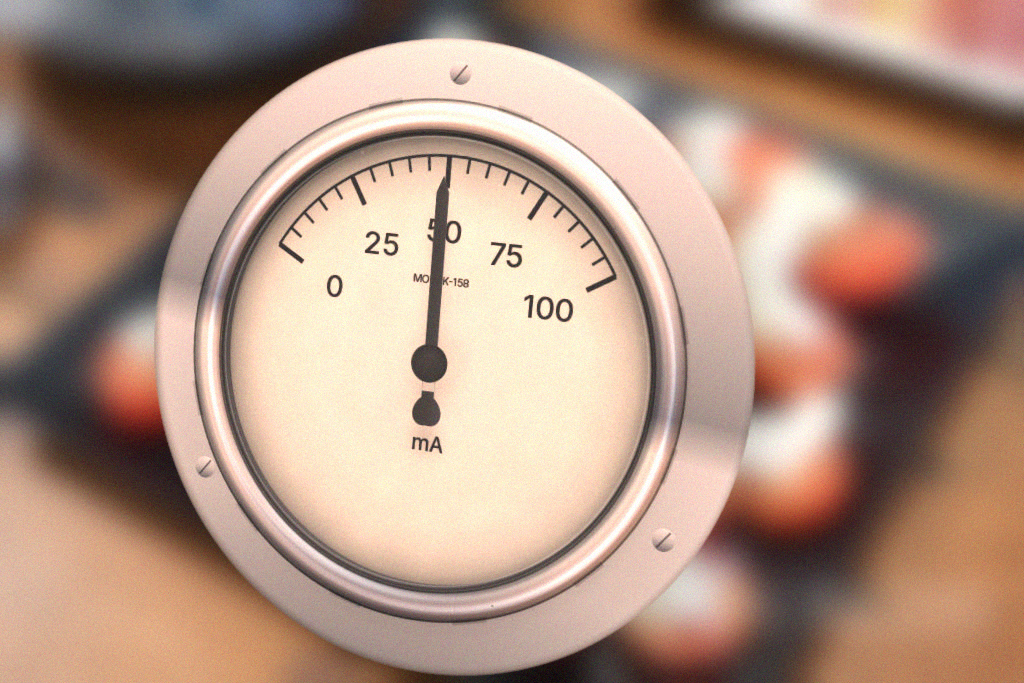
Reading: 50 mA
